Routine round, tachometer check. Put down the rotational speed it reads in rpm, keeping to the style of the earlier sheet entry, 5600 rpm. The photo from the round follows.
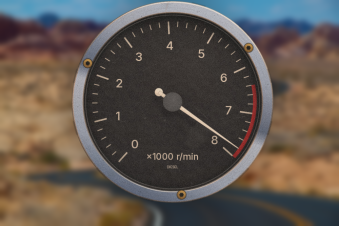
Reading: 7800 rpm
